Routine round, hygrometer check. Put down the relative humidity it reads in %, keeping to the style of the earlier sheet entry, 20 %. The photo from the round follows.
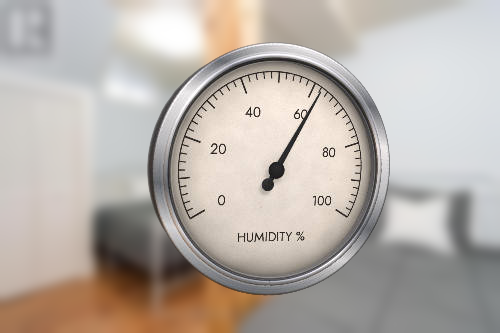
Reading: 62 %
